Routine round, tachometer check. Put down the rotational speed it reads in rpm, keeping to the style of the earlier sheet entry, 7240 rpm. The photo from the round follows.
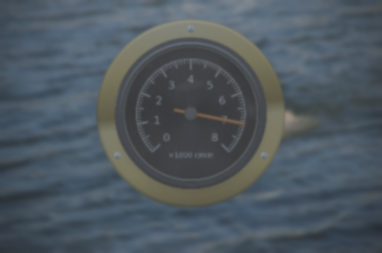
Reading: 7000 rpm
